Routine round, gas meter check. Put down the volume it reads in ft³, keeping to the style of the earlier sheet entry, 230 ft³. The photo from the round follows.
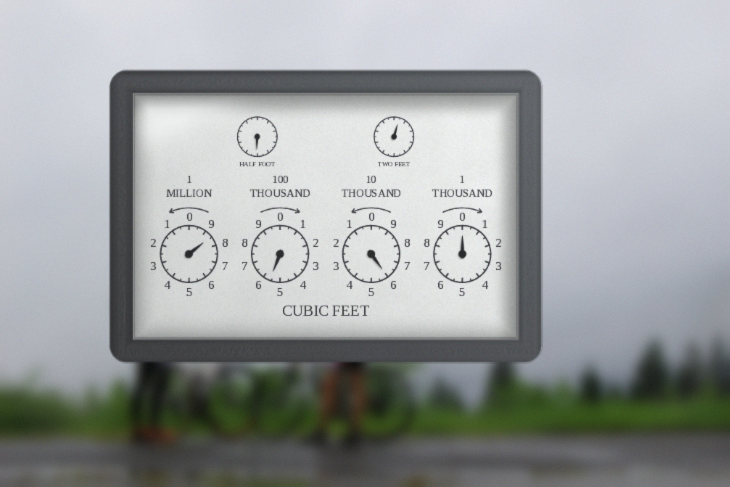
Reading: 856000 ft³
